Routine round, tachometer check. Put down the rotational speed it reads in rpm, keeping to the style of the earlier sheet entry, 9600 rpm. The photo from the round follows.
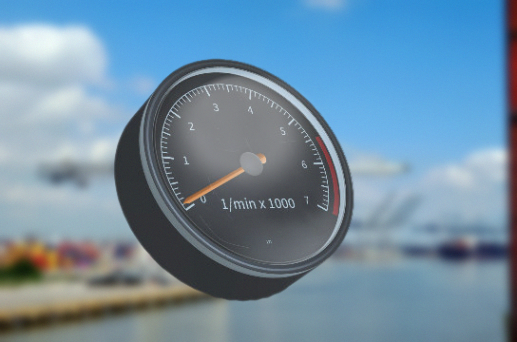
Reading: 100 rpm
